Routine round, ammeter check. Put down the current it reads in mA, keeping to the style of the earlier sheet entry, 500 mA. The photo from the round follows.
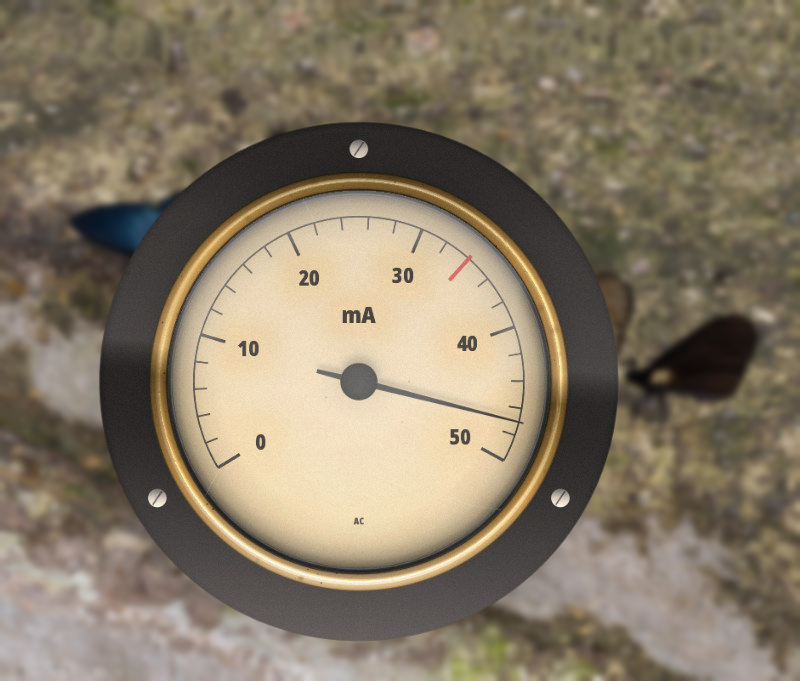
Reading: 47 mA
